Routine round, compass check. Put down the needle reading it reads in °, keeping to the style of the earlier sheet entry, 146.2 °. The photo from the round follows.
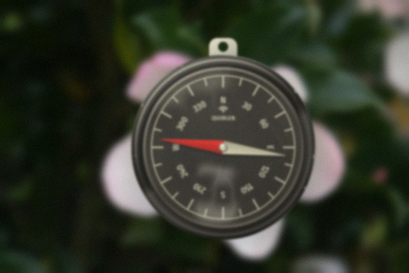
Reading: 277.5 °
